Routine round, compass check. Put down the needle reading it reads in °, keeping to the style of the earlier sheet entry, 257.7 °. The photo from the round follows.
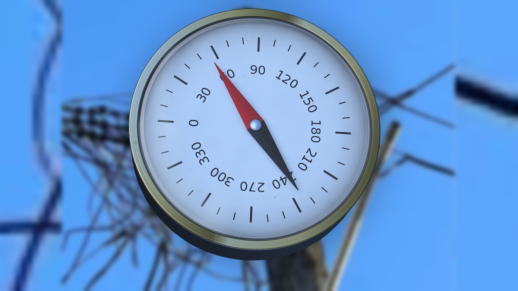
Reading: 55 °
